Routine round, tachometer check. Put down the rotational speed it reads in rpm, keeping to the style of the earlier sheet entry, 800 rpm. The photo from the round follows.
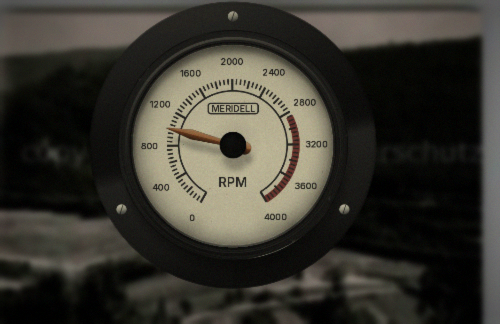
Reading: 1000 rpm
